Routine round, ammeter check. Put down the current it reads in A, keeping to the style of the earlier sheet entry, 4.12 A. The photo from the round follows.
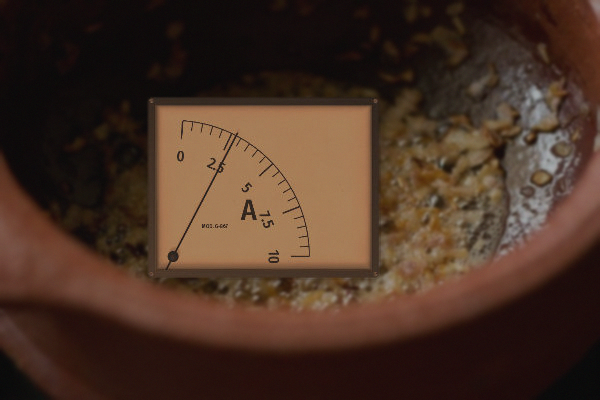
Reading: 2.75 A
